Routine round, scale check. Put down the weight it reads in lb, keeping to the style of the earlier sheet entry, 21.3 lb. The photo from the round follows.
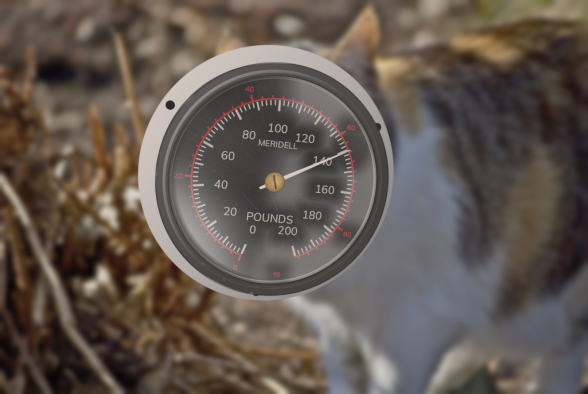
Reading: 140 lb
